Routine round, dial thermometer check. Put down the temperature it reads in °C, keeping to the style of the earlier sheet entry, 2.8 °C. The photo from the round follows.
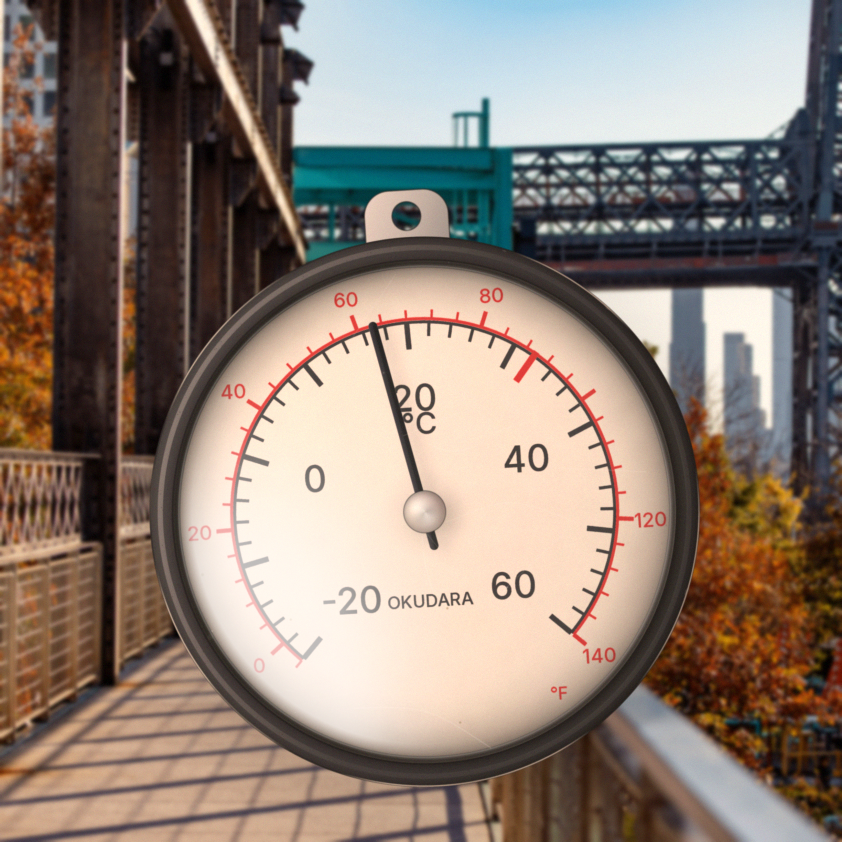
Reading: 17 °C
